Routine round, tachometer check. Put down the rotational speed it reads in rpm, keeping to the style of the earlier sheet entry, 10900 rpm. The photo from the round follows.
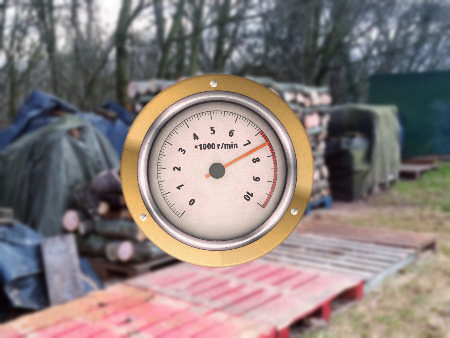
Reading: 7500 rpm
